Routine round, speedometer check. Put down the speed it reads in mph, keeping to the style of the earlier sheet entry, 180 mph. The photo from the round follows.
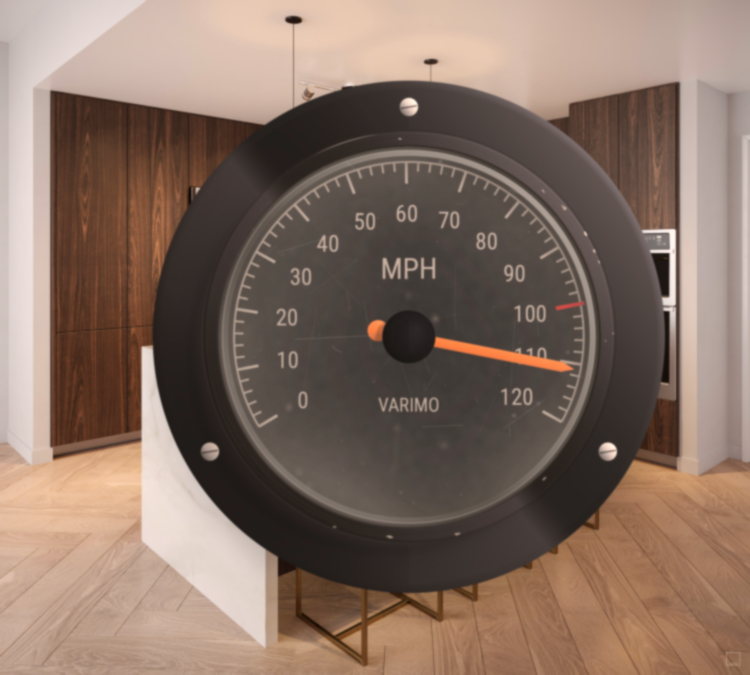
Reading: 111 mph
